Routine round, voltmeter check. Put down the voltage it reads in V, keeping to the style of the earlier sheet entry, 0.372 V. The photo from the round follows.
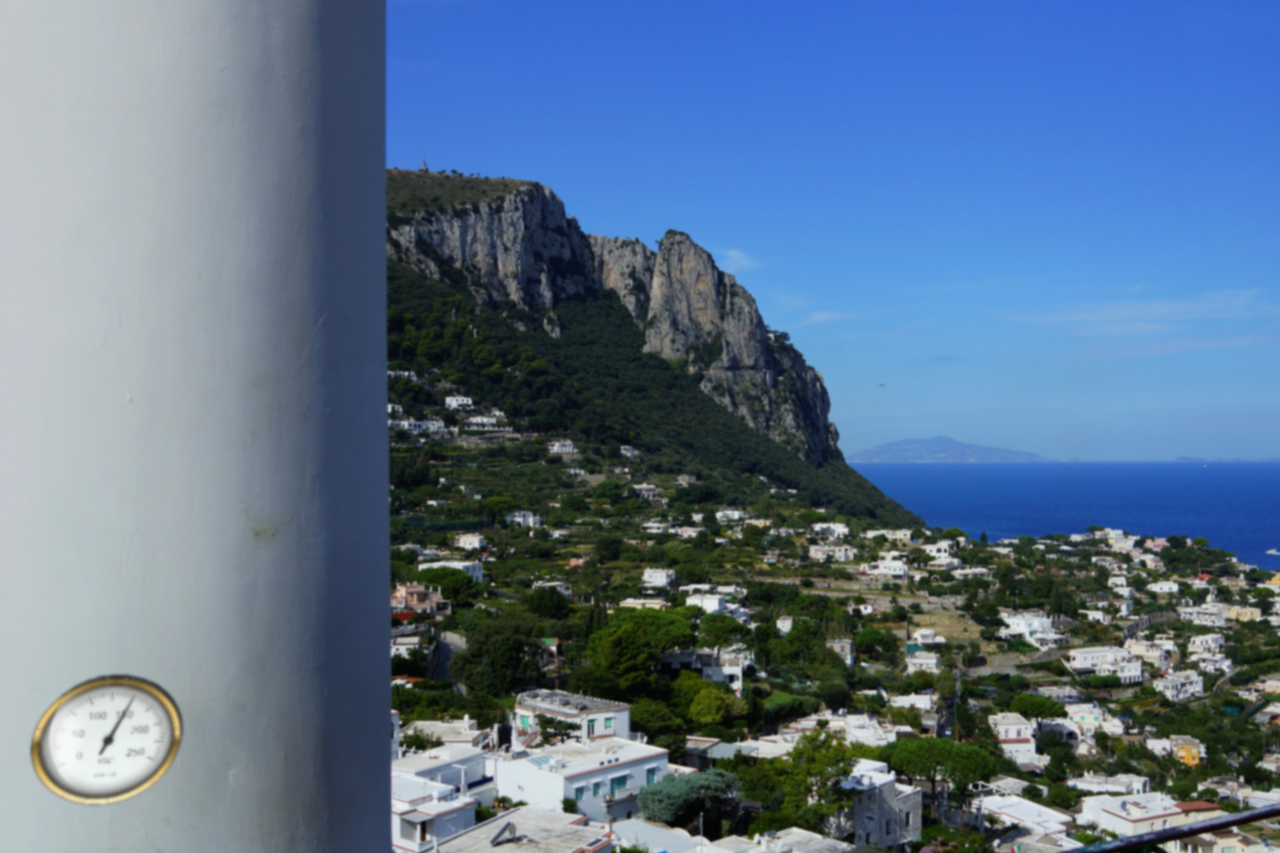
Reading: 150 V
